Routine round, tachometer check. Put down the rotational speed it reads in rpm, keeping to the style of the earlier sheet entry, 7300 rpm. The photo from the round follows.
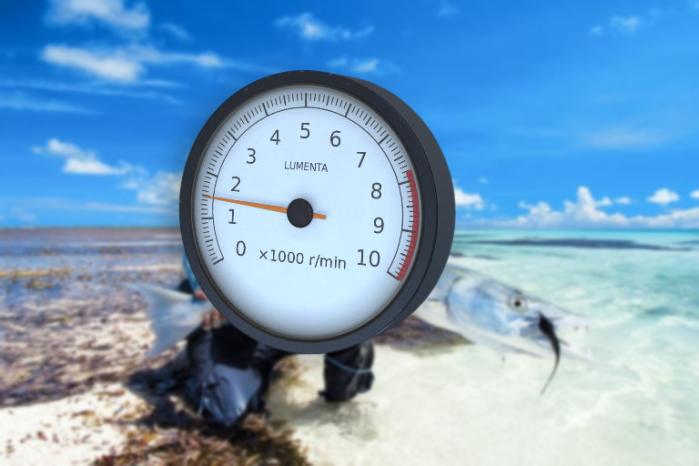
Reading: 1500 rpm
